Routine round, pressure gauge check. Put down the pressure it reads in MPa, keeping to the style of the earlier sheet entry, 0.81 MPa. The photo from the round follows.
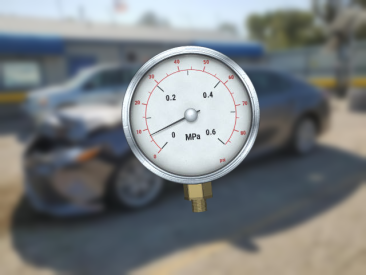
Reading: 0.05 MPa
